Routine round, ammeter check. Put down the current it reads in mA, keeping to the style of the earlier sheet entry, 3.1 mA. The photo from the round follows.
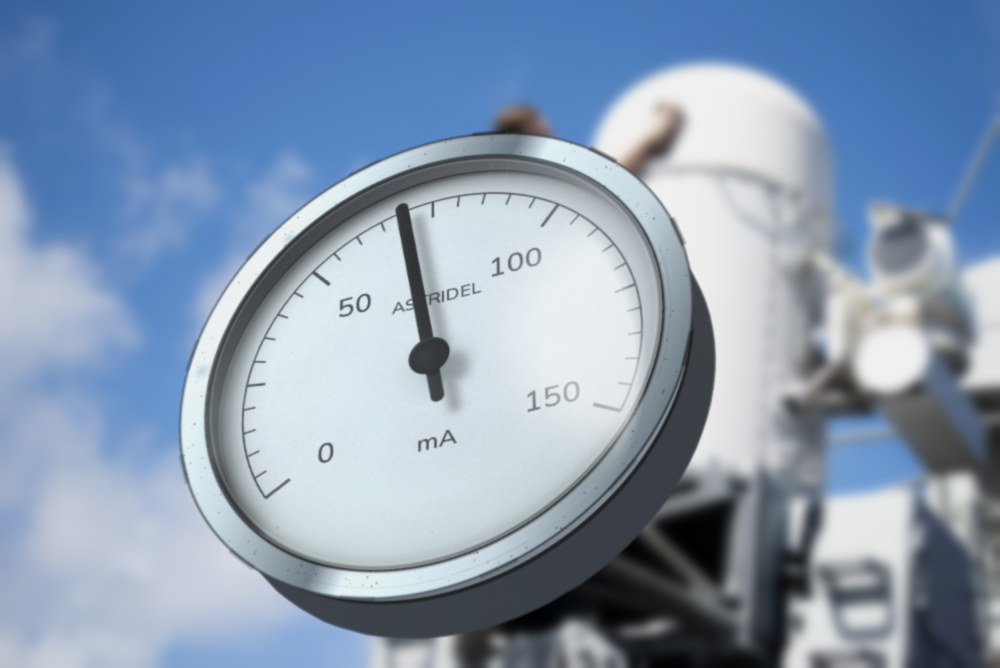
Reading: 70 mA
